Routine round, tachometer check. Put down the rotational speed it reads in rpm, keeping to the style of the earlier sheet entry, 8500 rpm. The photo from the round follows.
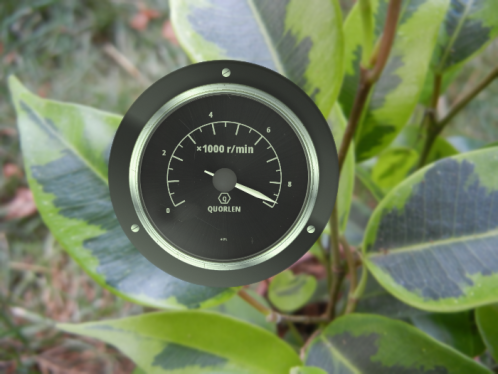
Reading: 8750 rpm
